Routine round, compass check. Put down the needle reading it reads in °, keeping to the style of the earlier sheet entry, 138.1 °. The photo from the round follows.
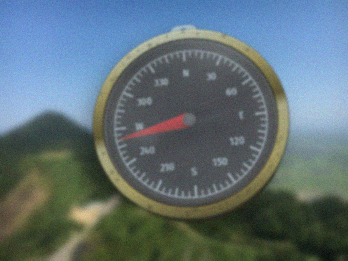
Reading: 260 °
